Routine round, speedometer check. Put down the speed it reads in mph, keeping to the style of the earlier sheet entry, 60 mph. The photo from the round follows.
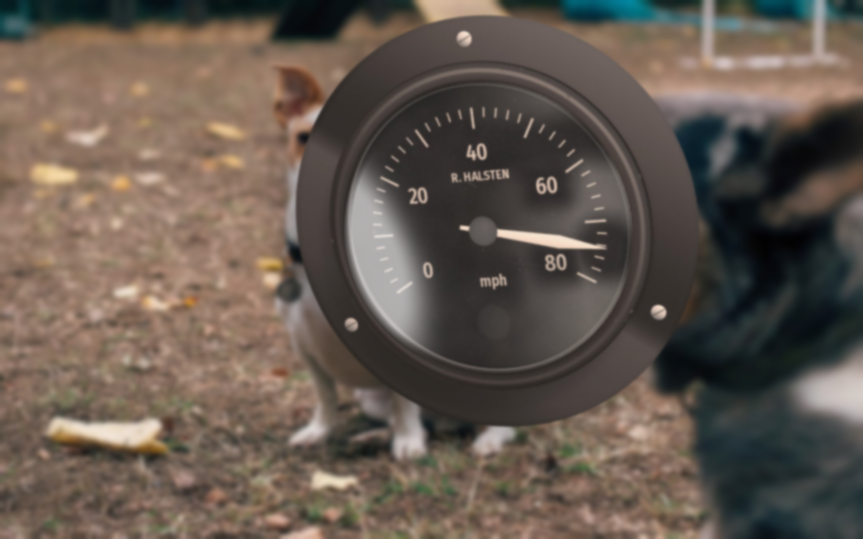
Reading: 74 mph
